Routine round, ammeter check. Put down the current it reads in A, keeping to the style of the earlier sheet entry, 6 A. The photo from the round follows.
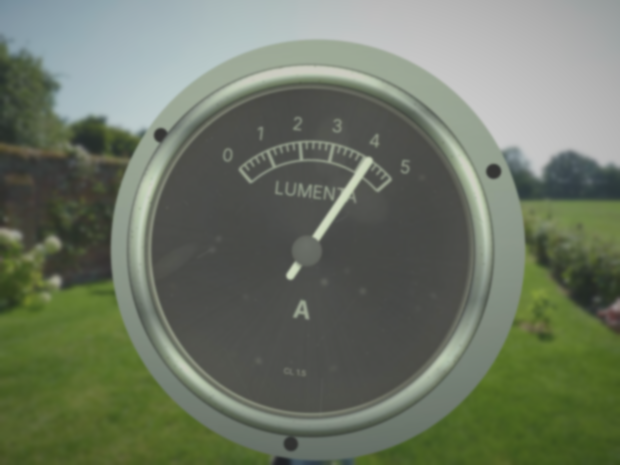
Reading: 4.2 A
